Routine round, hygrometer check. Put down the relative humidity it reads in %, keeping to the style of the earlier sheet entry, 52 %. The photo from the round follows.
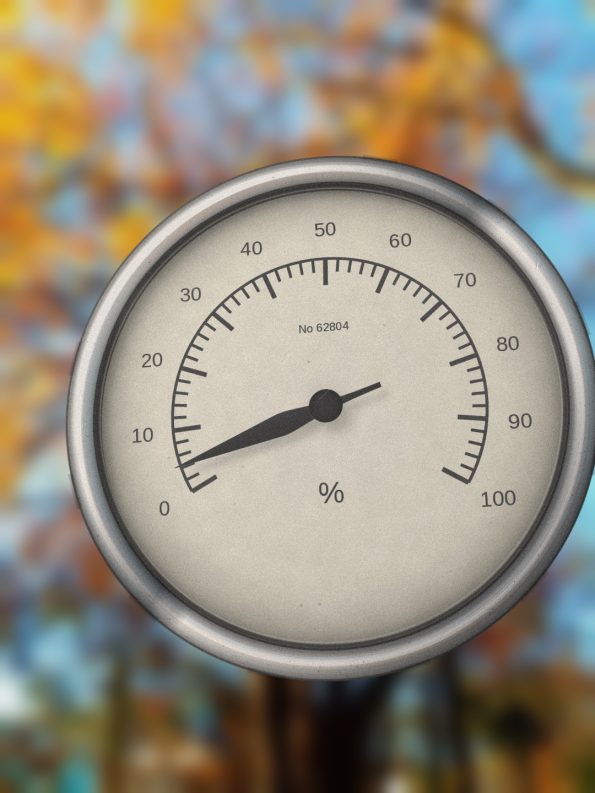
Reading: 4 %
